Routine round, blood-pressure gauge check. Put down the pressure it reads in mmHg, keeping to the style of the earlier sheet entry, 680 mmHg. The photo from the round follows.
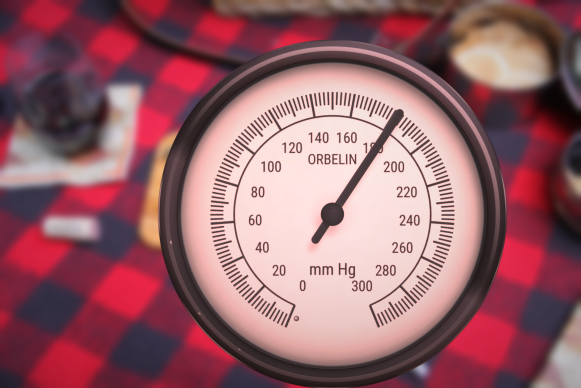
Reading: 182 mmHg
